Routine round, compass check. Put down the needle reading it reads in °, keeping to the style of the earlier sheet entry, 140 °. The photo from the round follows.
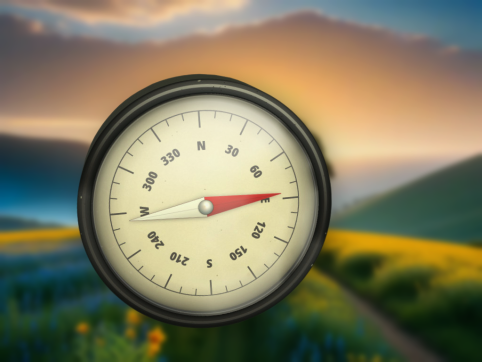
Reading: 85 °
